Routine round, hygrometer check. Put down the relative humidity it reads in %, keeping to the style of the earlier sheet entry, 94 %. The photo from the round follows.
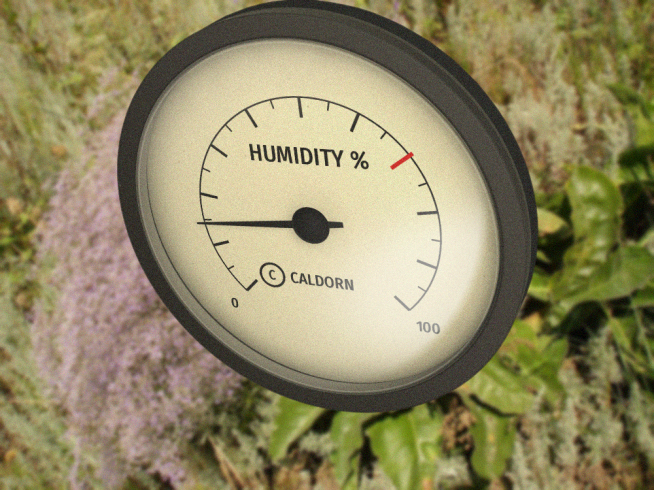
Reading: 15 %
